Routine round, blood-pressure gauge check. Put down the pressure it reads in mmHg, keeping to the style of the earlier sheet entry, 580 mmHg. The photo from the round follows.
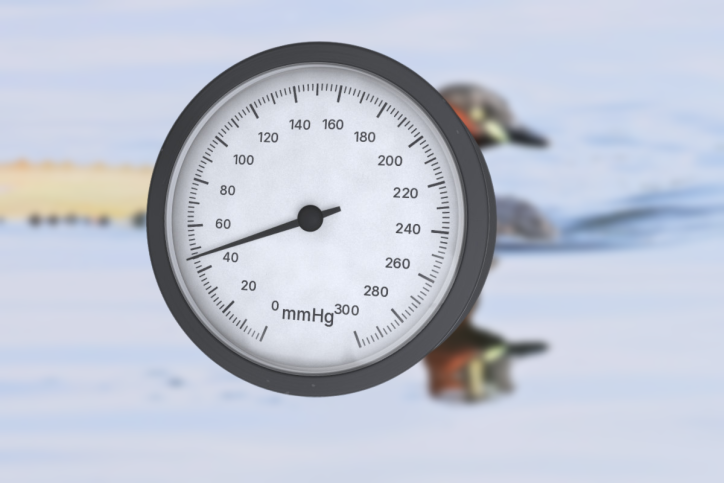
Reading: 46 mmHg
